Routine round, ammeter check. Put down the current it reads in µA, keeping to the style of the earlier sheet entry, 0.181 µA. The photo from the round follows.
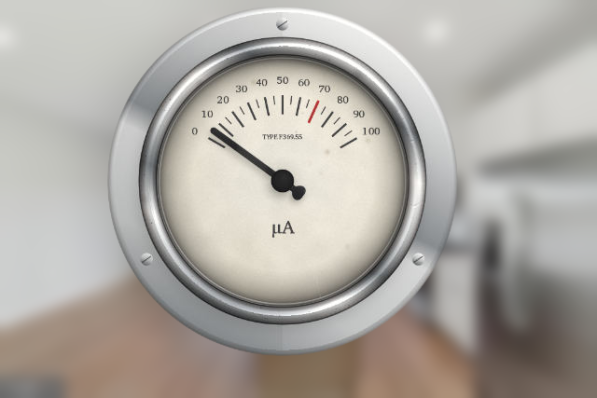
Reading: 5 µA
